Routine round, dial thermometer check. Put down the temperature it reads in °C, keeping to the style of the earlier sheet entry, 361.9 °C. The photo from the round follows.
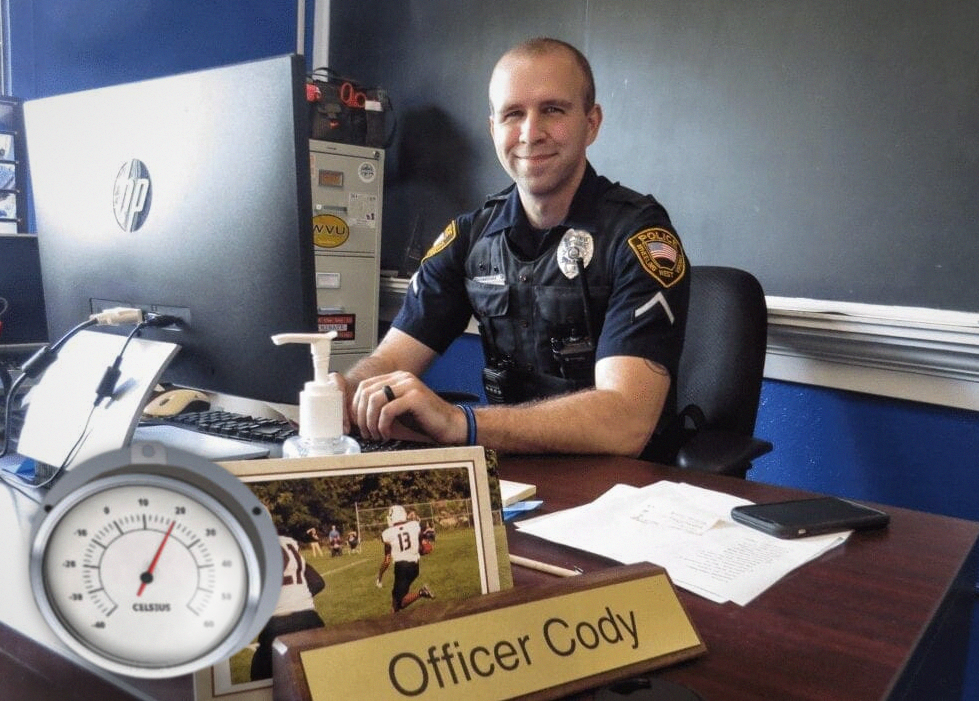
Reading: 20 °C
